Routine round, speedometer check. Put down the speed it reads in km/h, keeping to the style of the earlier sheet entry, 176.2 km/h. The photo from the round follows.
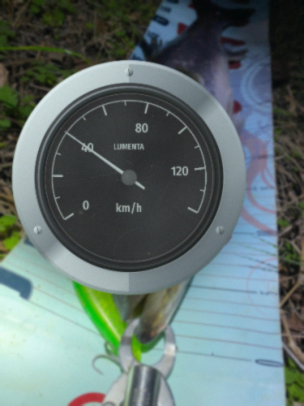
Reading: 40 km/h
